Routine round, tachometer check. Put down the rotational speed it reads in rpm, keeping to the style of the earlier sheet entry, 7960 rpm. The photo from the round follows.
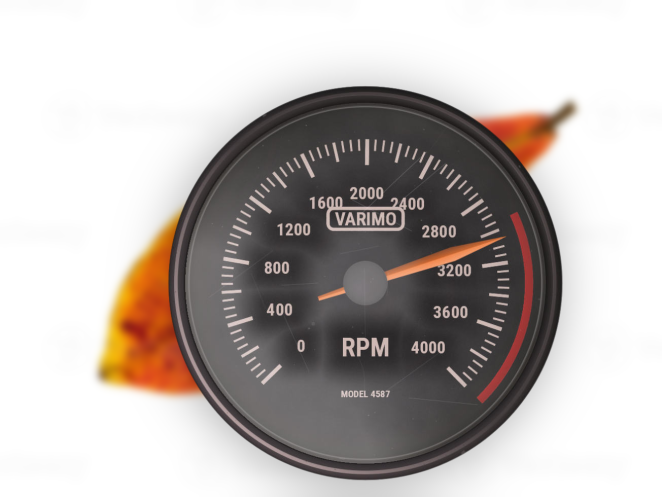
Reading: 3050 rpm
